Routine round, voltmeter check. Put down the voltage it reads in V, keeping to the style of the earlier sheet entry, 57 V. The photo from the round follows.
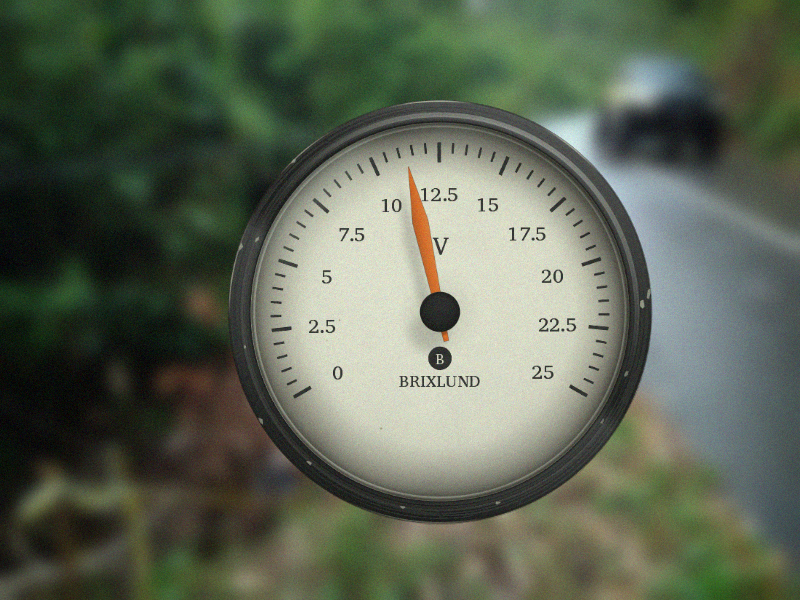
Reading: 11.25 V
